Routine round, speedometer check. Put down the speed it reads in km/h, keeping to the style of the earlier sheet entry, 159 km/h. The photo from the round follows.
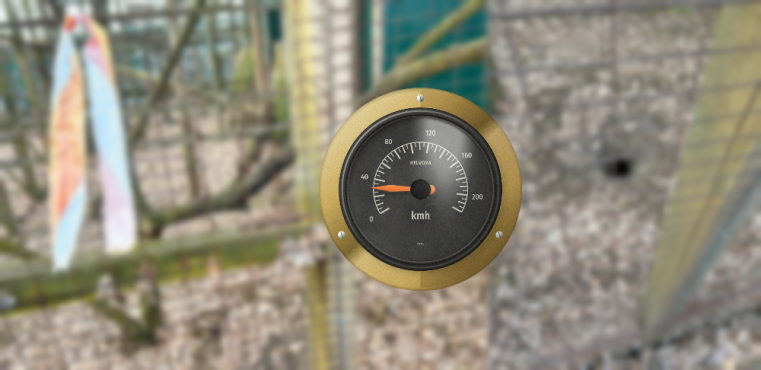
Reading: 30 km/h
